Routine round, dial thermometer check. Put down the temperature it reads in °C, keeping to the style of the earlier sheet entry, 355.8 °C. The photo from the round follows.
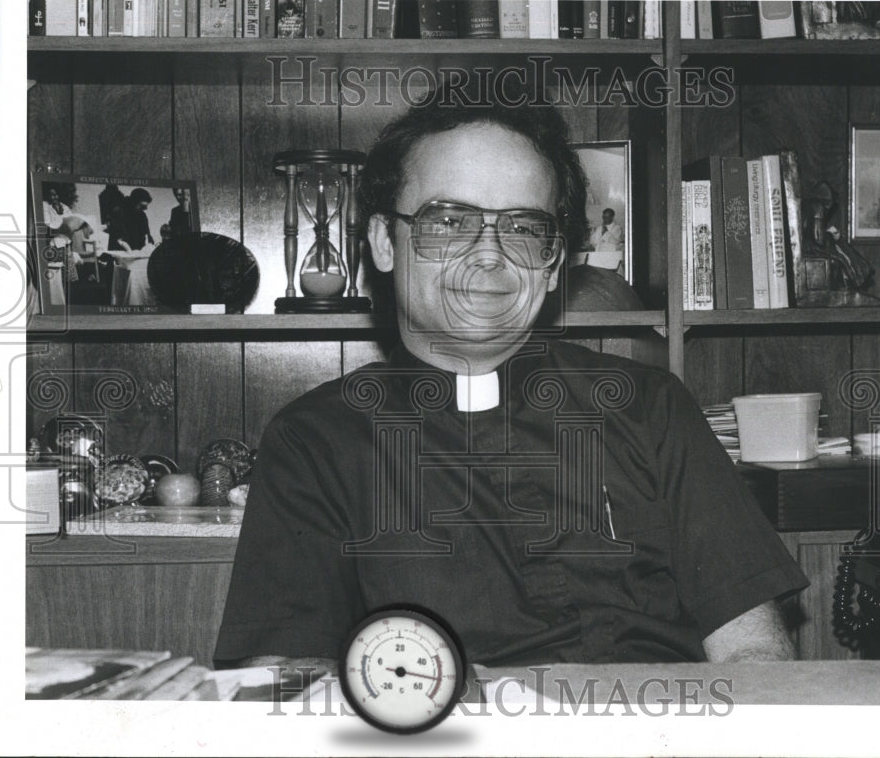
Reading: 50 °C
